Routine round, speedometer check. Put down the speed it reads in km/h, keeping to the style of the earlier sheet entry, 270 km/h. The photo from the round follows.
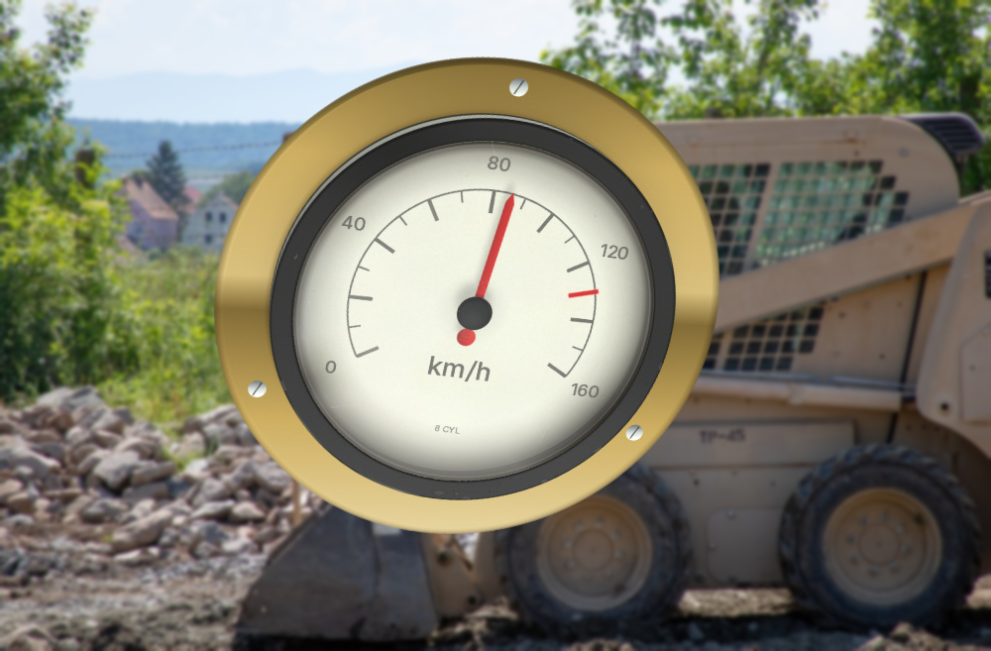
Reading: 85 km/h
